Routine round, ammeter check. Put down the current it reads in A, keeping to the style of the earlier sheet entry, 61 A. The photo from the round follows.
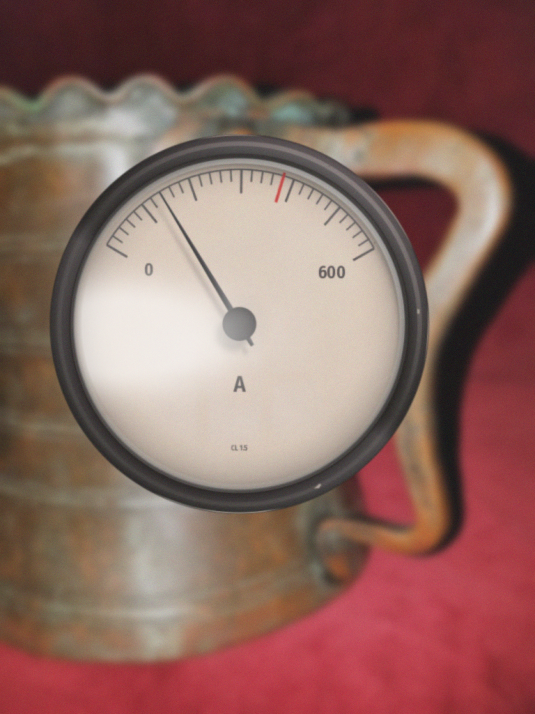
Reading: 140 A
